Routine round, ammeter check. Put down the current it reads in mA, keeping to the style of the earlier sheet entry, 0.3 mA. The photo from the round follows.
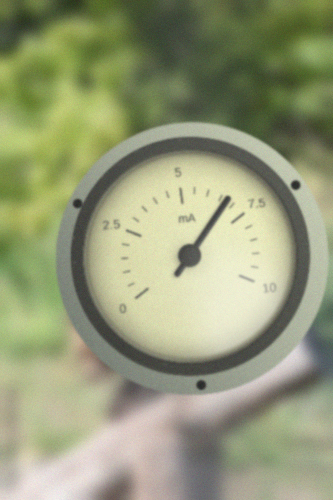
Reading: 6.75 mA
